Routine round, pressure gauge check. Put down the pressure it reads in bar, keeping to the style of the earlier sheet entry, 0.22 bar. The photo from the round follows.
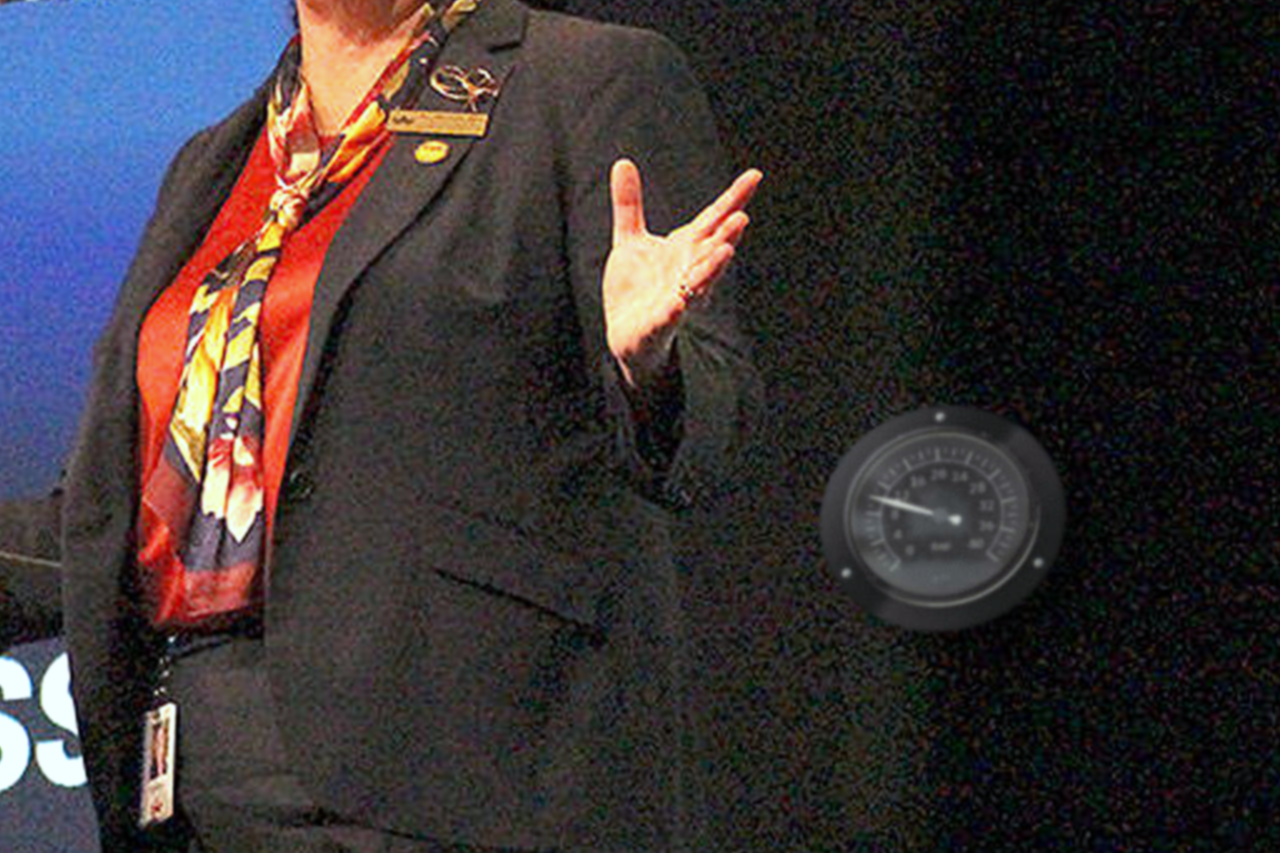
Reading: 10 bar
